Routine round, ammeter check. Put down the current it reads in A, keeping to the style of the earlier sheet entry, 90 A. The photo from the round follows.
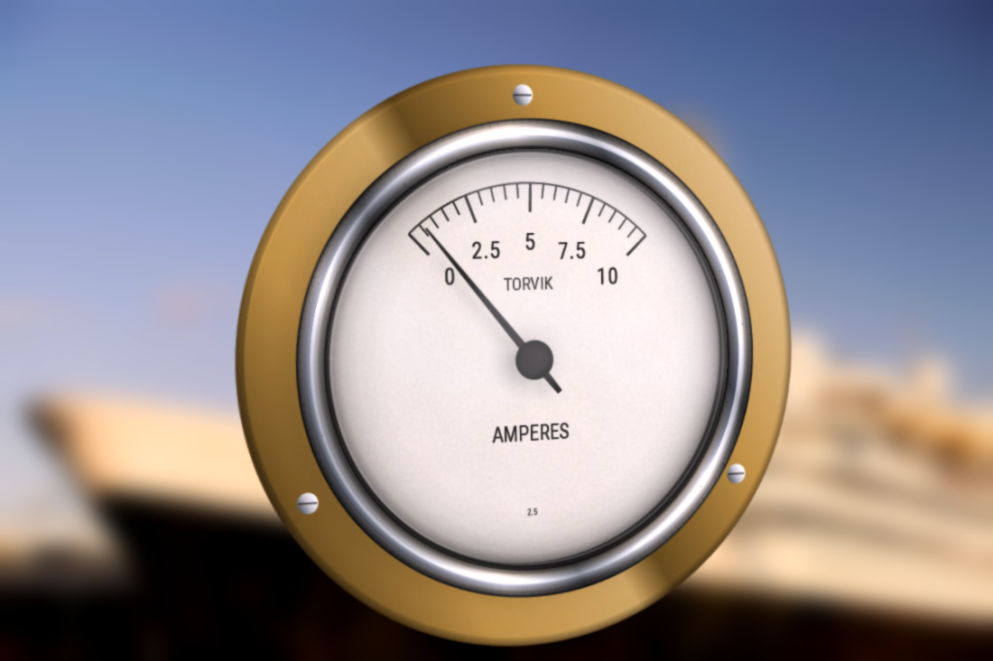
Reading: 0.5 A
